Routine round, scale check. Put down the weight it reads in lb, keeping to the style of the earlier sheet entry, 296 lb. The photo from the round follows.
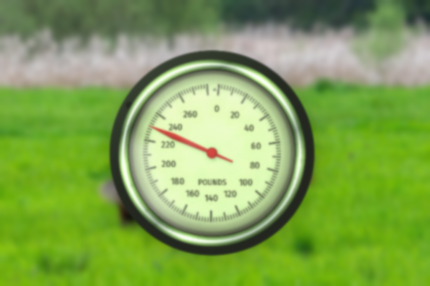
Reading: 230 lb
